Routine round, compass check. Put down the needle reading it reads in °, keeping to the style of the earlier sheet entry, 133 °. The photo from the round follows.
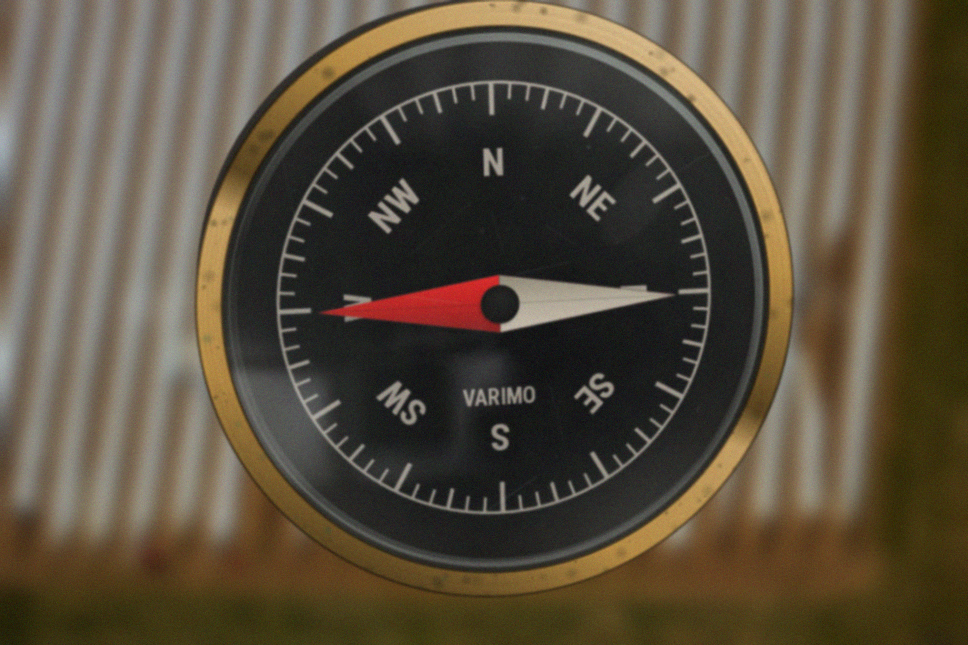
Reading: 270 °
